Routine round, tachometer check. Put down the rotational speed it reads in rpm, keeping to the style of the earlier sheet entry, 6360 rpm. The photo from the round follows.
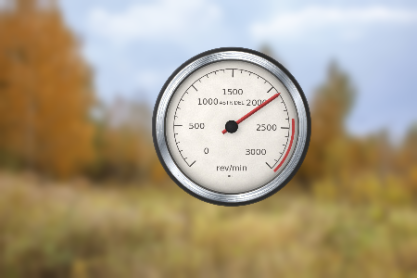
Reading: 2100 rpm
